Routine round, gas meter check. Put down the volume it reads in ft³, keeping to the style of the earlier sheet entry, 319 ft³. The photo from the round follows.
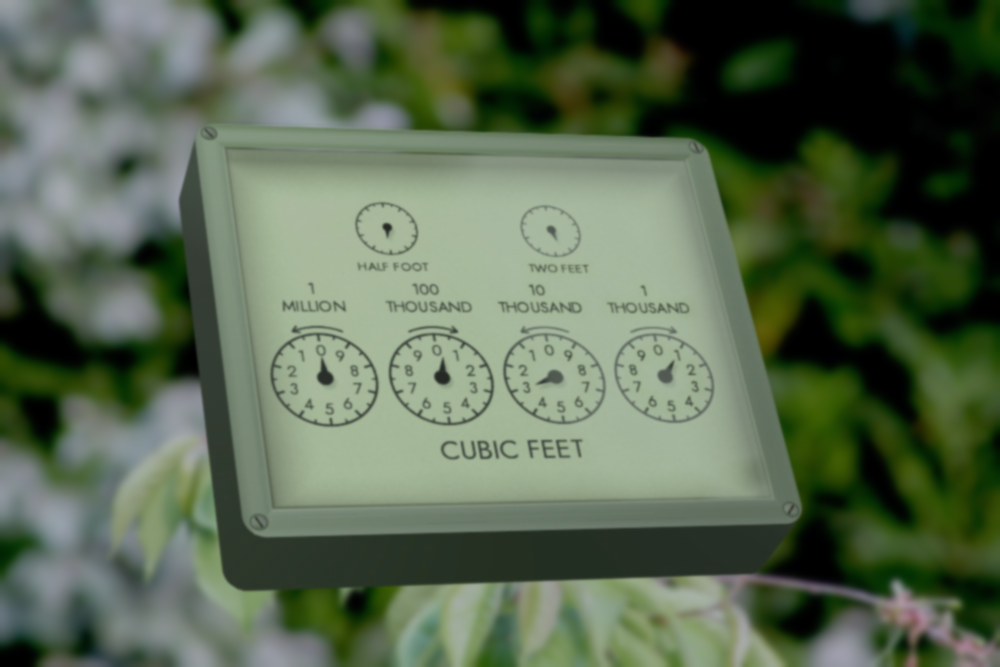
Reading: 3100 ft³
